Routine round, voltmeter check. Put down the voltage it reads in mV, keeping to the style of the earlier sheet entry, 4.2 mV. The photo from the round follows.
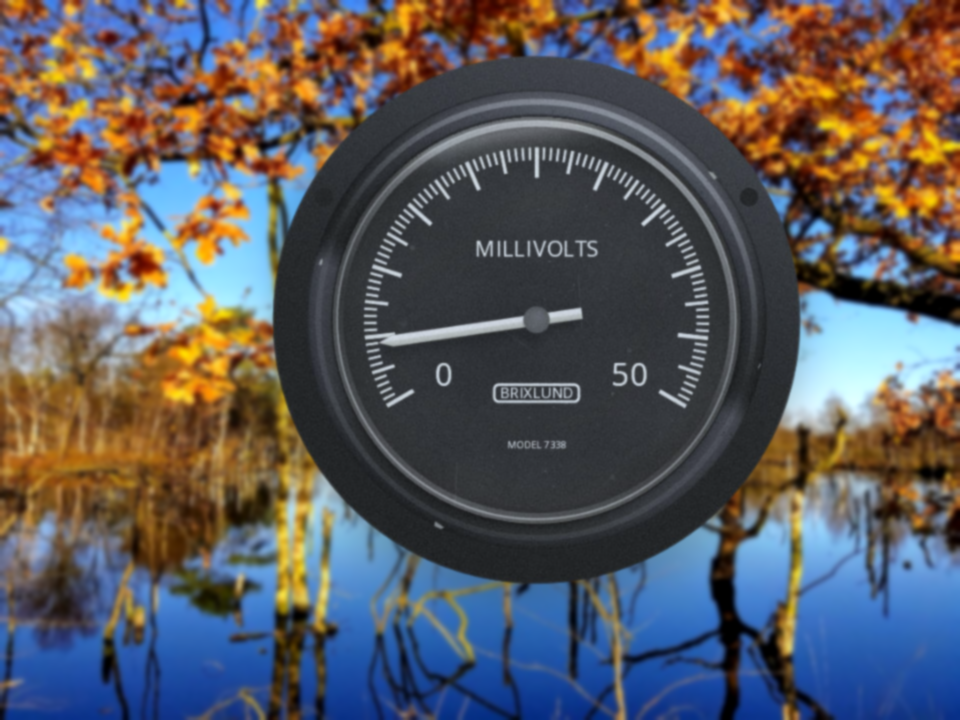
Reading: 4.5 mV
